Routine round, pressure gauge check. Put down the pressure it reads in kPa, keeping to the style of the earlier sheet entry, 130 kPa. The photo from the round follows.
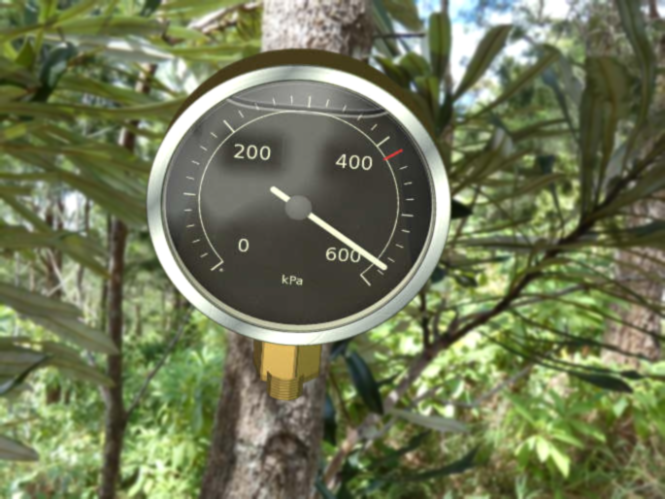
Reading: 570 kPa
